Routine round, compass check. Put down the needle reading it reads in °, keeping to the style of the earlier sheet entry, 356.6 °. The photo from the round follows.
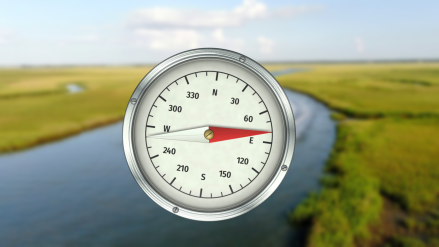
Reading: 80 °
